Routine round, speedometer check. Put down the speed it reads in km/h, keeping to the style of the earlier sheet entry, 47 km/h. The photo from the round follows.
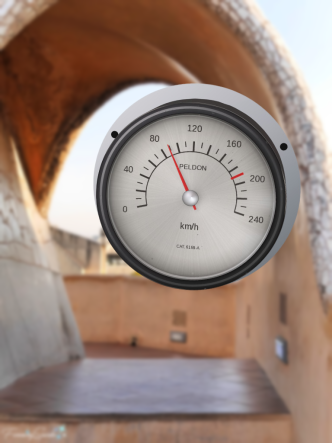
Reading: 90 km/h
